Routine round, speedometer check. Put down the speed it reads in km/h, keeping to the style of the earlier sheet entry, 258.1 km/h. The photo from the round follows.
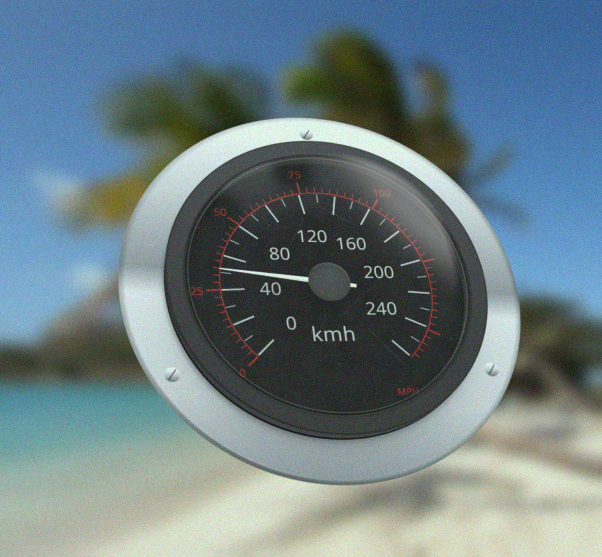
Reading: 50 km/h
